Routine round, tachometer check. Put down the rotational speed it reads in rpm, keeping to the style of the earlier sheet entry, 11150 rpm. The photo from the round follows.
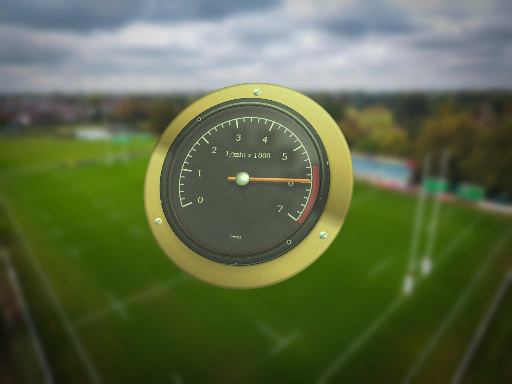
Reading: 6000 rpm
